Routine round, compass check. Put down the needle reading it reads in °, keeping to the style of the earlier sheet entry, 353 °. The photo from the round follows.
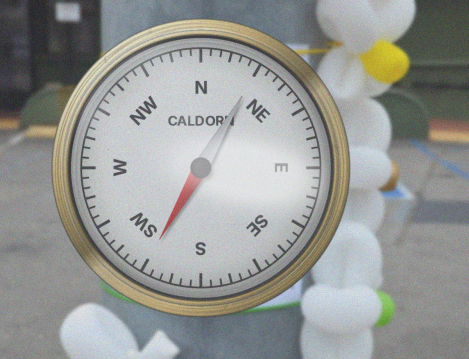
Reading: 210 °
